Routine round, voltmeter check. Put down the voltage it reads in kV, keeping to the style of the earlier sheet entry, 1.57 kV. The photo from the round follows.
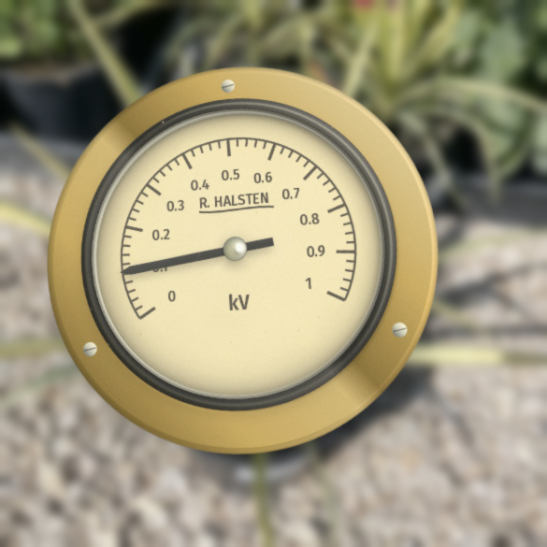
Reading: 0.1 kV
